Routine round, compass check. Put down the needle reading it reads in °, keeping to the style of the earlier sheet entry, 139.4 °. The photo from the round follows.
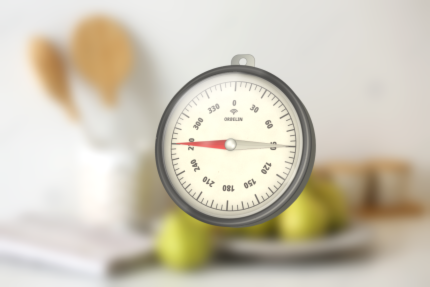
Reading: 270 °
